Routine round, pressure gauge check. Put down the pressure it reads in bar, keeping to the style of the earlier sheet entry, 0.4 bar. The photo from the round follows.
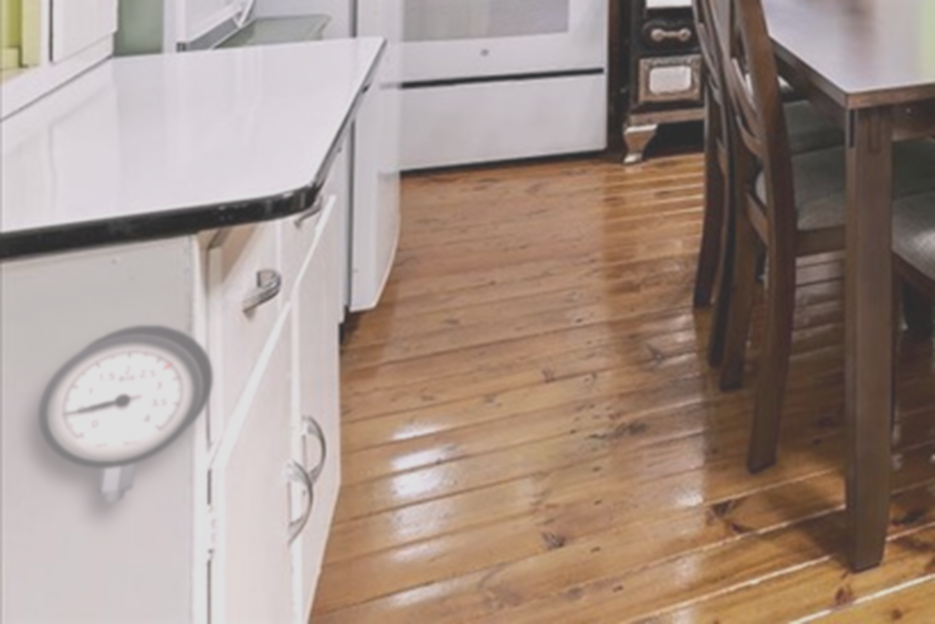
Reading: 0.5 bar
